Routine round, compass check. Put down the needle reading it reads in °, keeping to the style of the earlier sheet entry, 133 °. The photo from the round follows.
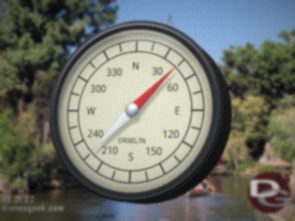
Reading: 45 °
